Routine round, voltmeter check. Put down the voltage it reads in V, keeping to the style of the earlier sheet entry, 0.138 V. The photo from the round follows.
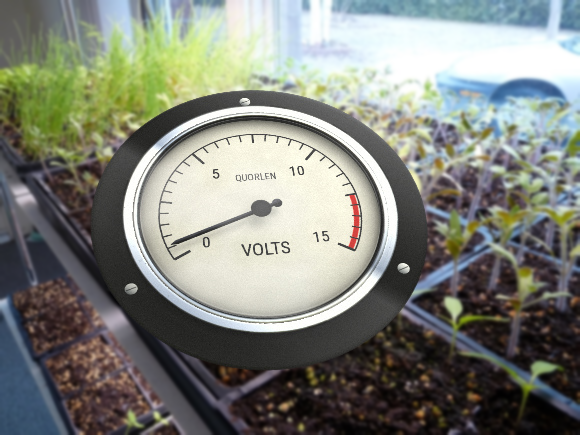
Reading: 0.5 V
